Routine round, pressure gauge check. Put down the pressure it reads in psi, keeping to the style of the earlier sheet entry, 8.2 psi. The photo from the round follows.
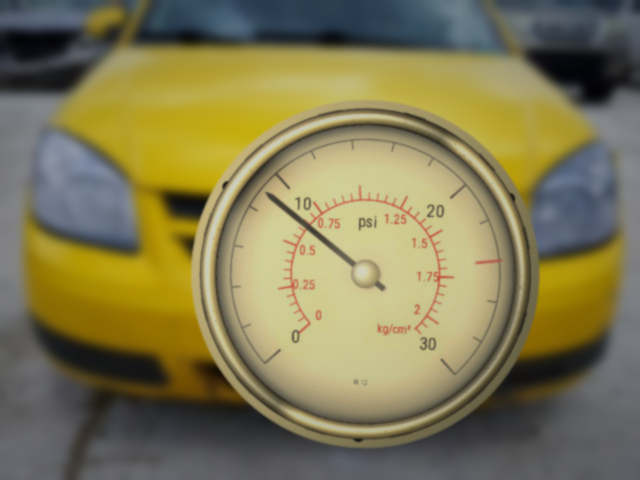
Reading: 9 psi
